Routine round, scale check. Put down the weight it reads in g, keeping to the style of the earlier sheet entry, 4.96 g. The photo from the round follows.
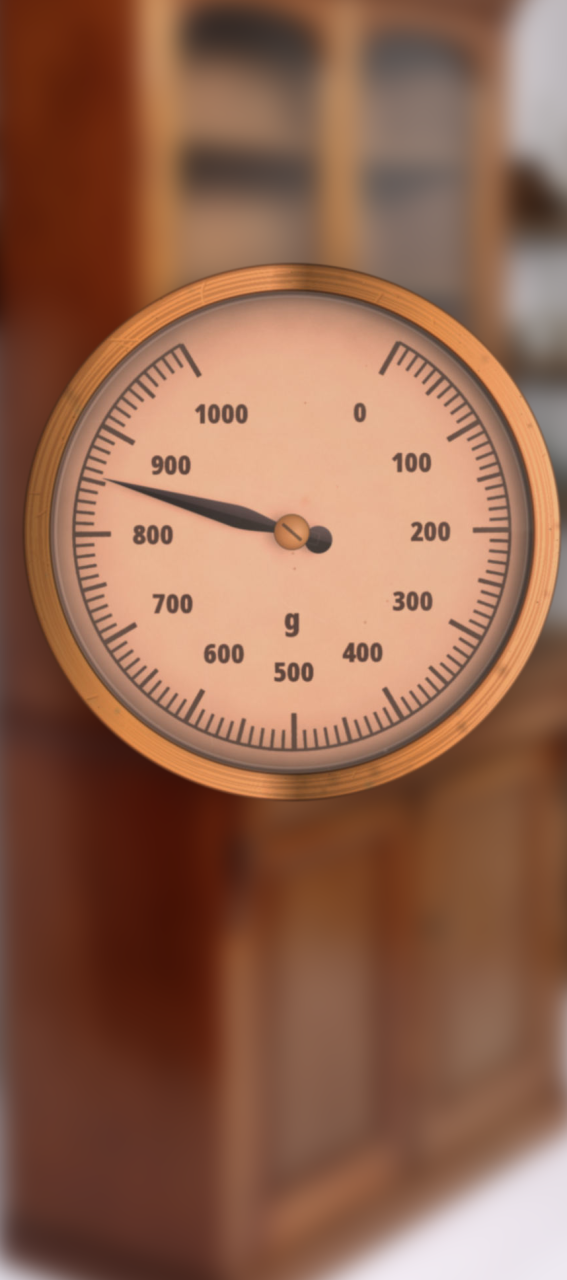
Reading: 855 g
